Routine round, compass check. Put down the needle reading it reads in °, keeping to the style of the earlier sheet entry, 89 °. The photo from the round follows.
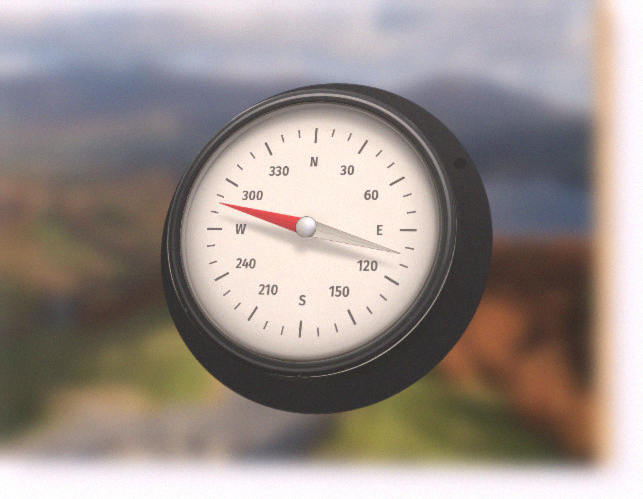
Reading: 285 °
